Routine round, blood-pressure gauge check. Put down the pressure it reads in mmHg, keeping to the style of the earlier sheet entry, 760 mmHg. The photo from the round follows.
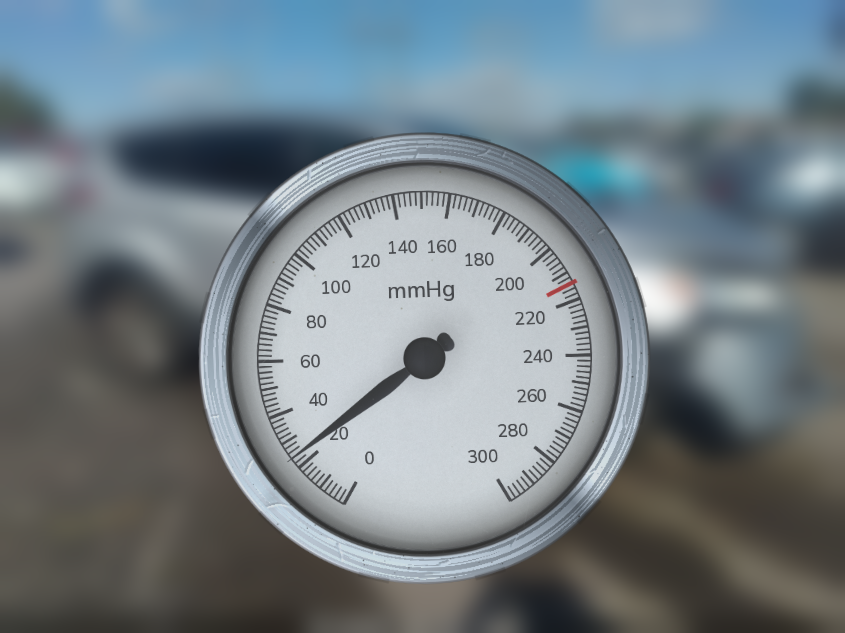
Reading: 24 mmHg
